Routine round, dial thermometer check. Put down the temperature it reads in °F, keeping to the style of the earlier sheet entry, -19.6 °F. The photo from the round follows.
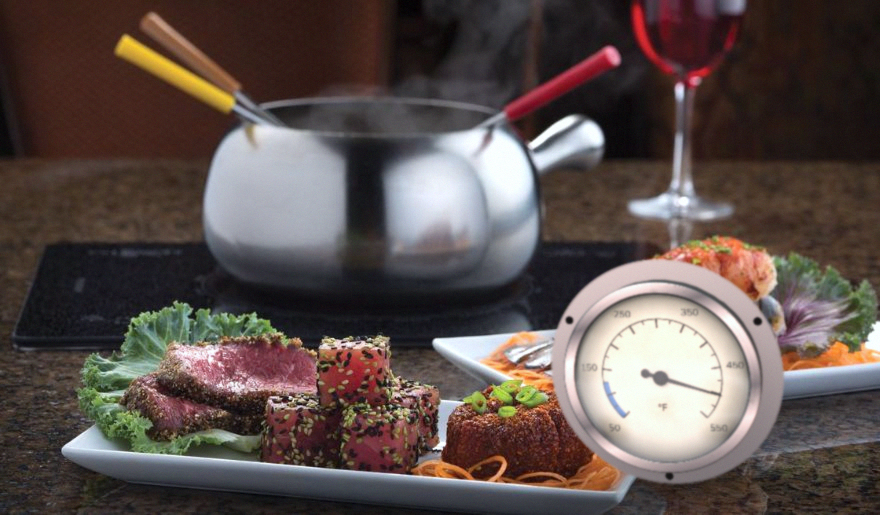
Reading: 500 °F
